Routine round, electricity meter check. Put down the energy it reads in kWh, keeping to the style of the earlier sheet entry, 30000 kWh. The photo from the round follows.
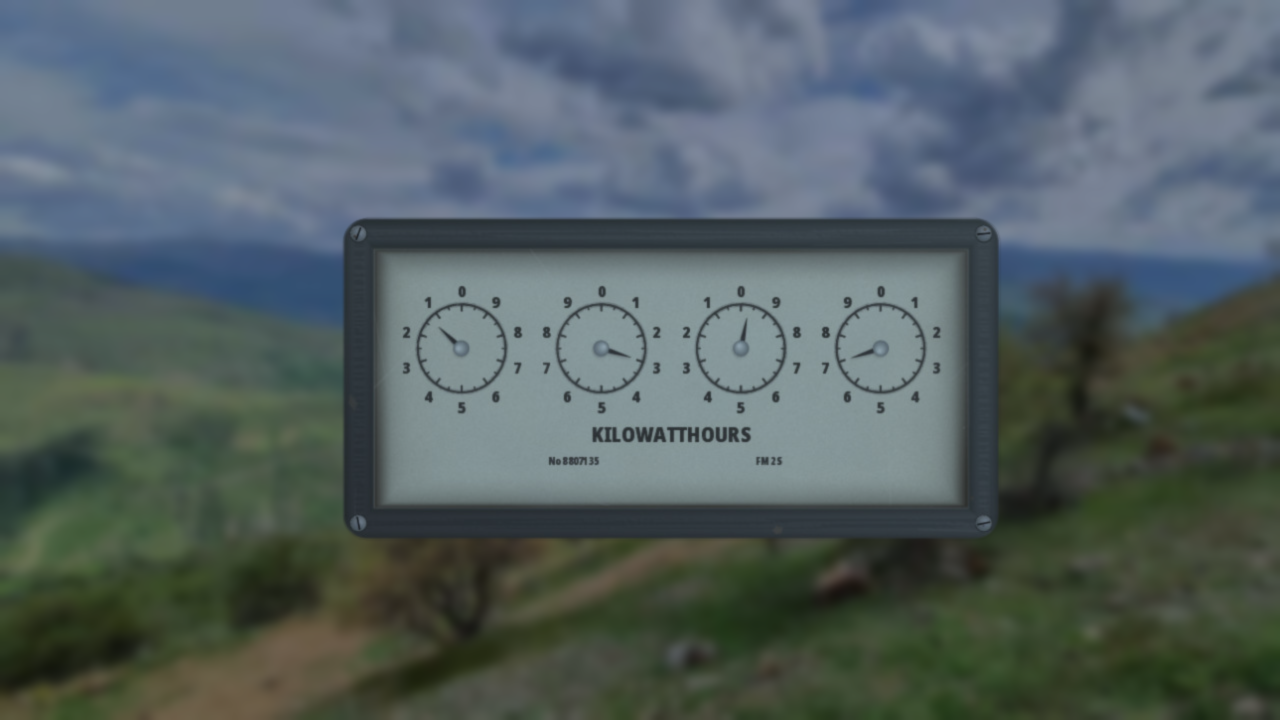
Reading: 1297 kWh
